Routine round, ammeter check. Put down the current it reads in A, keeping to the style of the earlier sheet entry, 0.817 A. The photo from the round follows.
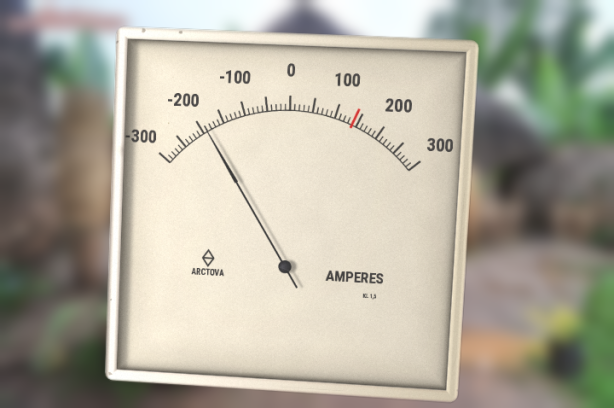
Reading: -190 A
